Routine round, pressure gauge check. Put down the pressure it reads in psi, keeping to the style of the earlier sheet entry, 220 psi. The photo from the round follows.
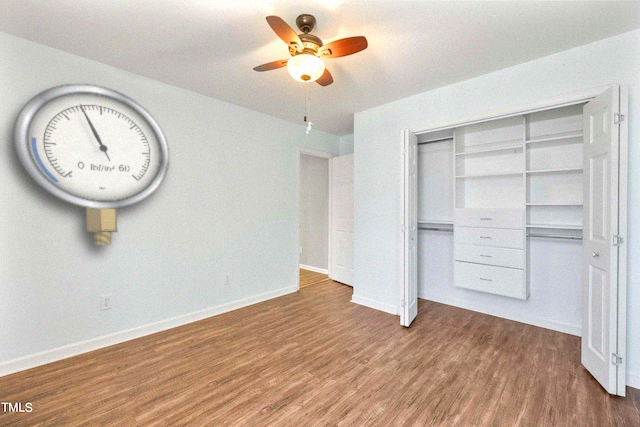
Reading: 25 psi
